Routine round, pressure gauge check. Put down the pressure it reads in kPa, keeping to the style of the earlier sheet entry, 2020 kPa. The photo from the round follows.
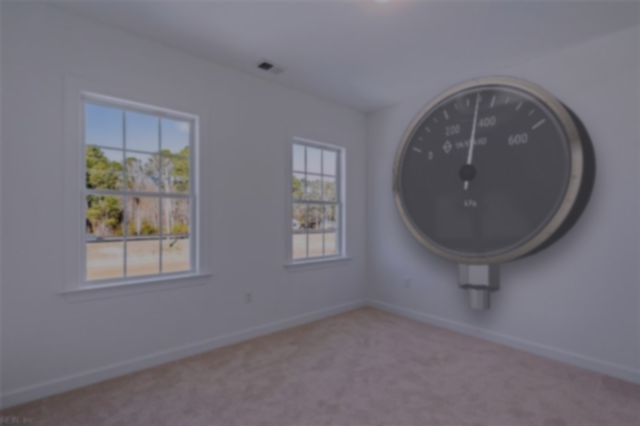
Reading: 350 kPa
